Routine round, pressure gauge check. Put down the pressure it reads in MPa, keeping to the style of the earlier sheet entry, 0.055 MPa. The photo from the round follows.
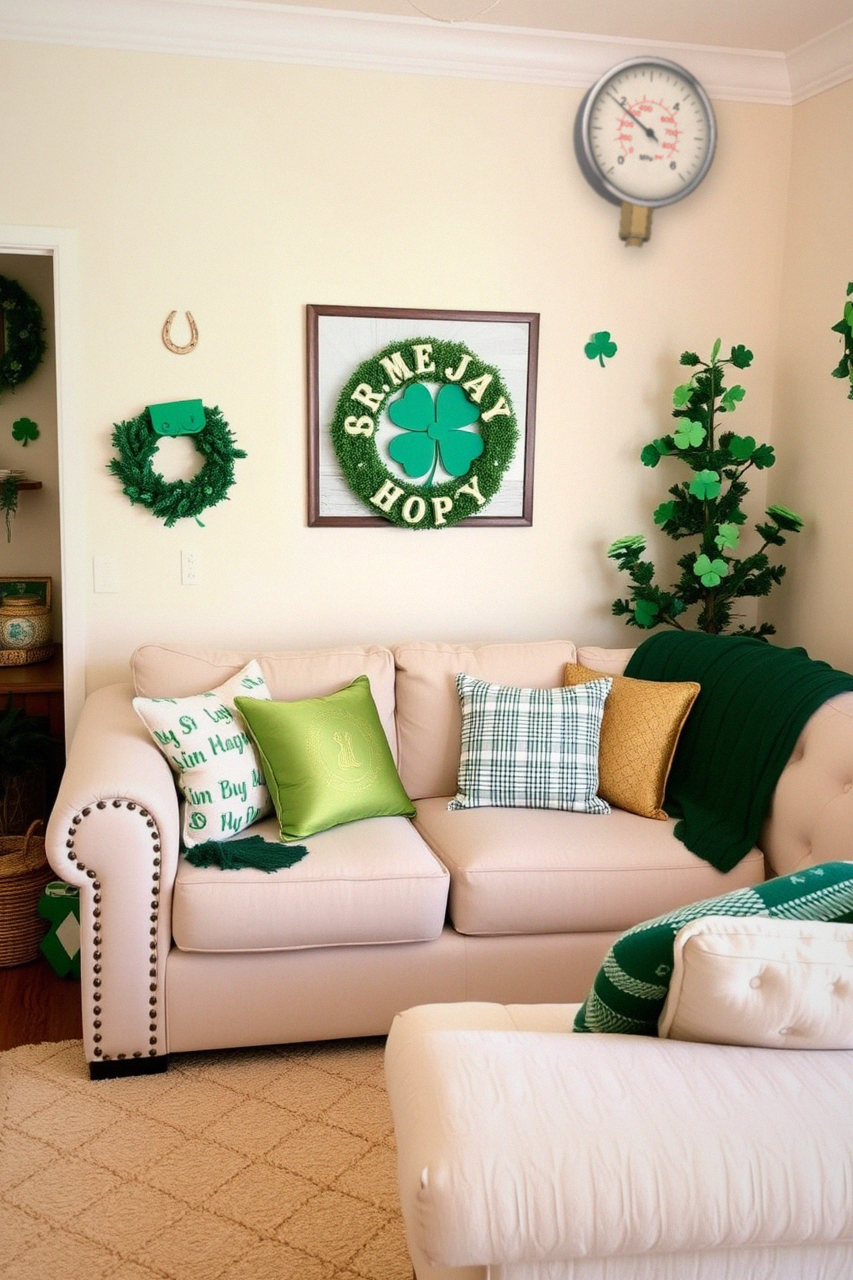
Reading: 1.8 MPa
